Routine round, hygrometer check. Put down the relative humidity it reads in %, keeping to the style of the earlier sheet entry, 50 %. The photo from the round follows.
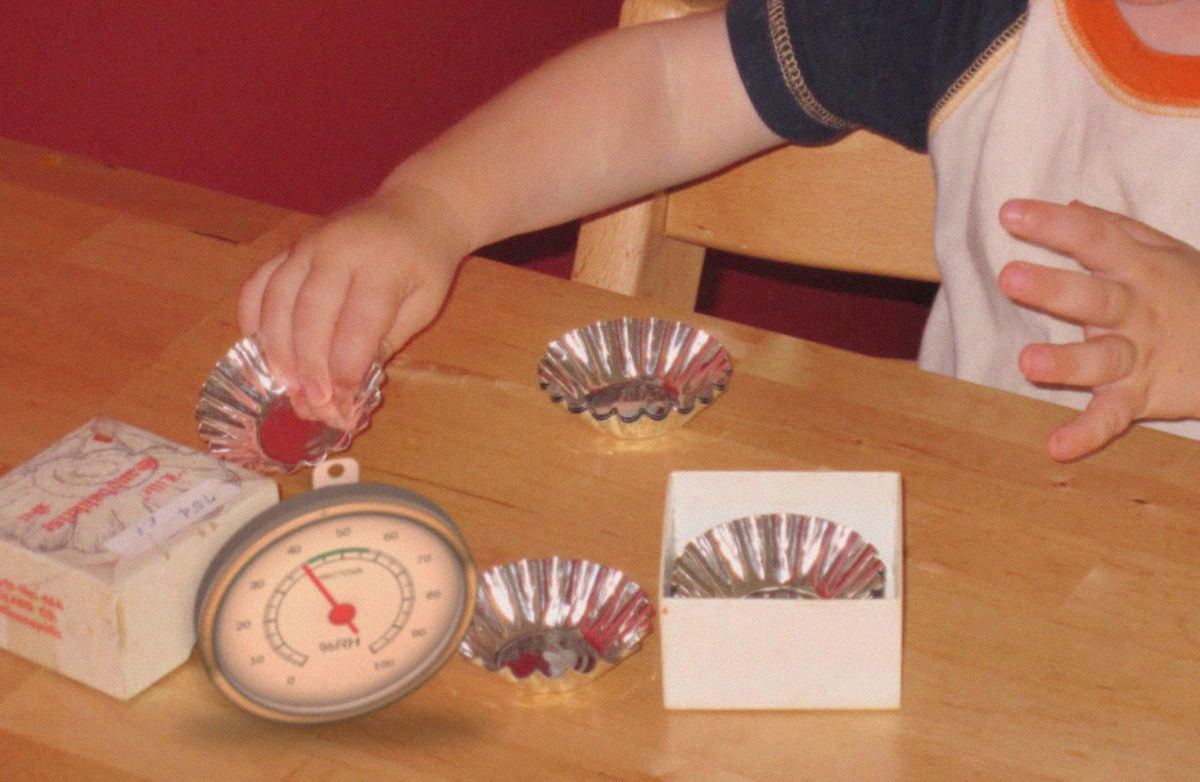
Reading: 40 %
